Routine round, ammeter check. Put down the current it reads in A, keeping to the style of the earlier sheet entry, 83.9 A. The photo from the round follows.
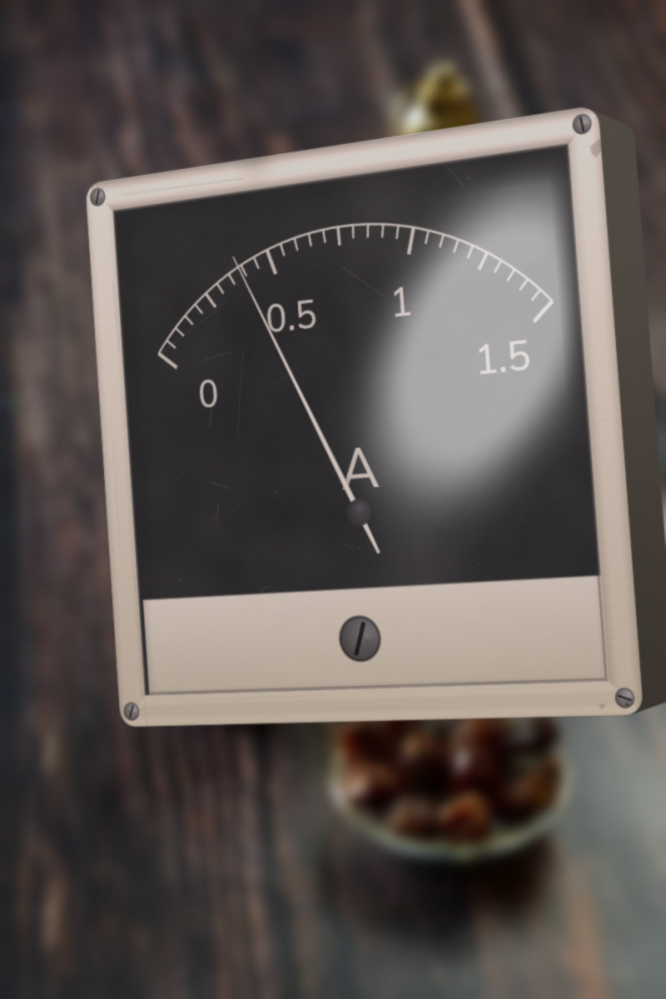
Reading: 0.4 A
